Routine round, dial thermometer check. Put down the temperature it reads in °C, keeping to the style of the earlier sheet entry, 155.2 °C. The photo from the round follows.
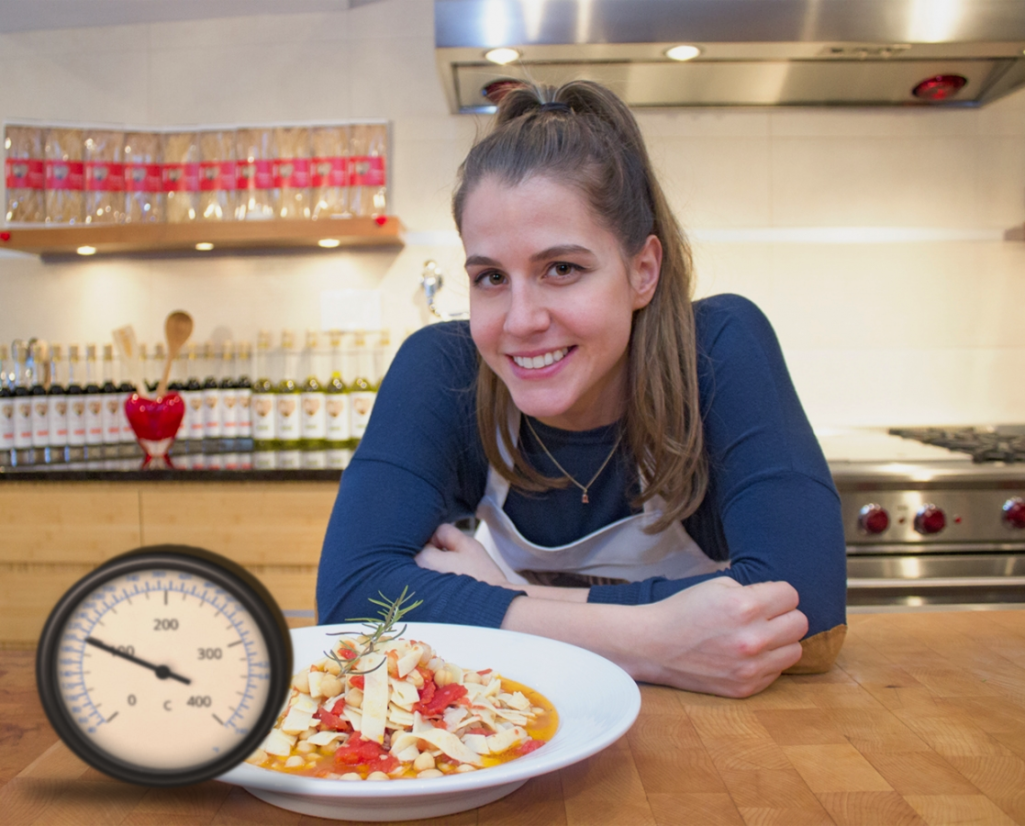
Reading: 100 °C
